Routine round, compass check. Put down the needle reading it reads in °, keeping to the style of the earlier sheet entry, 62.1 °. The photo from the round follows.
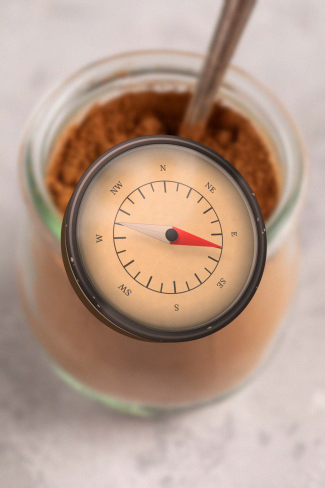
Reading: 105 °
